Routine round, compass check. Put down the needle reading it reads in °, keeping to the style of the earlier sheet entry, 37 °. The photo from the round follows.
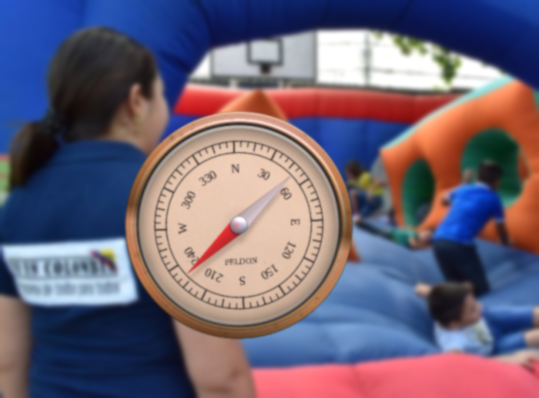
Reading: 230 °
